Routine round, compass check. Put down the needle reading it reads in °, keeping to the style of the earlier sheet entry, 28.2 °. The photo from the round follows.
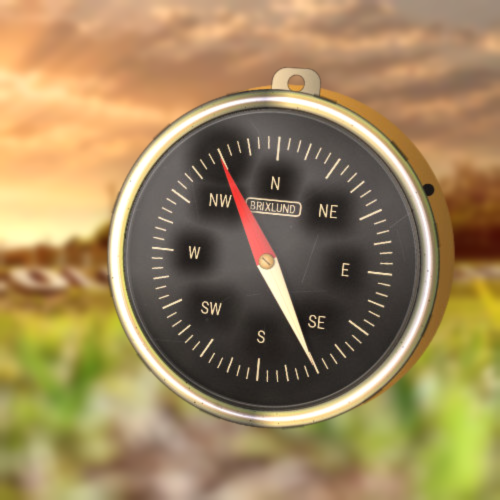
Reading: 330 °
